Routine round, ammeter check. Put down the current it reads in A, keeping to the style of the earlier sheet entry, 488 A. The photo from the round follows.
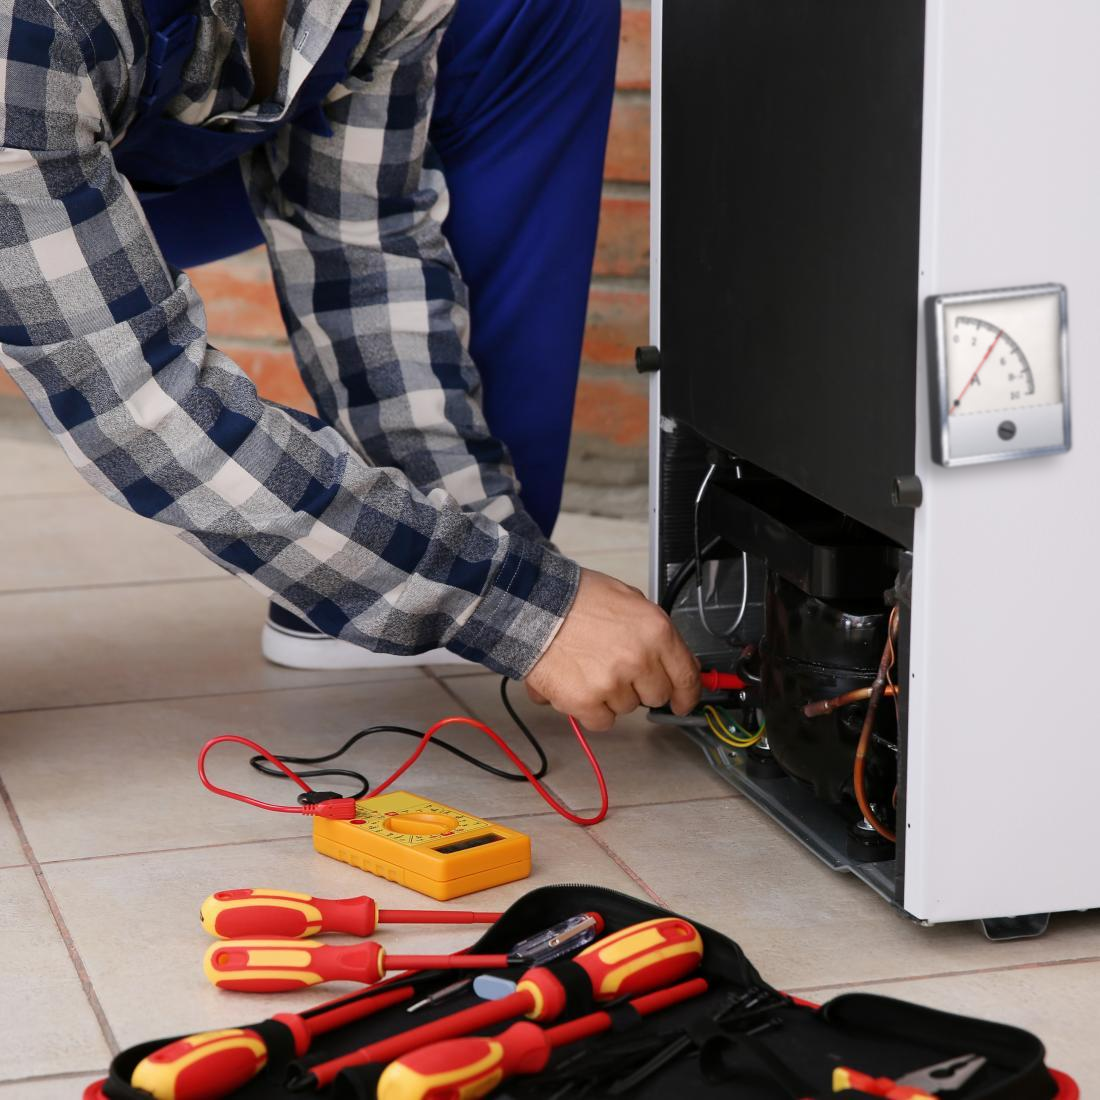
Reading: 4 A
